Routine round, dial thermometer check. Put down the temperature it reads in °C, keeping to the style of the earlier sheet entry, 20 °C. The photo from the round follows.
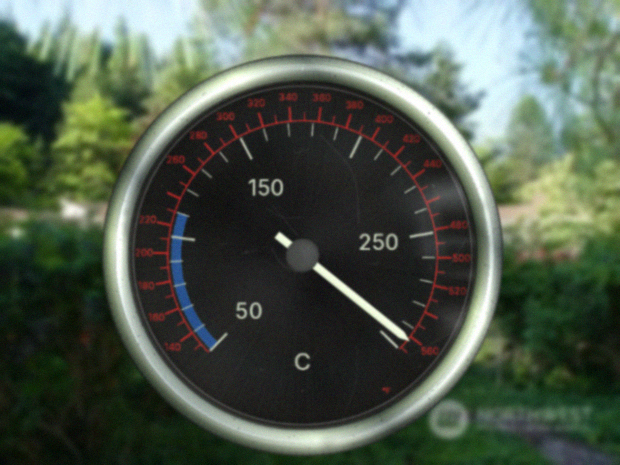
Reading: 295 °C
